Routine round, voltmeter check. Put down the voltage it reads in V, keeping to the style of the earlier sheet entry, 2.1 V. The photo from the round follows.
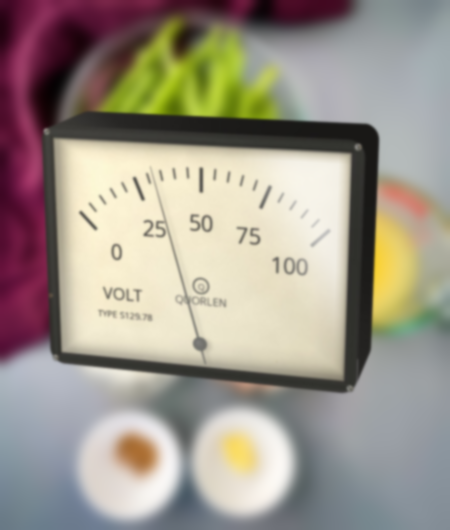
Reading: 32.5 V
